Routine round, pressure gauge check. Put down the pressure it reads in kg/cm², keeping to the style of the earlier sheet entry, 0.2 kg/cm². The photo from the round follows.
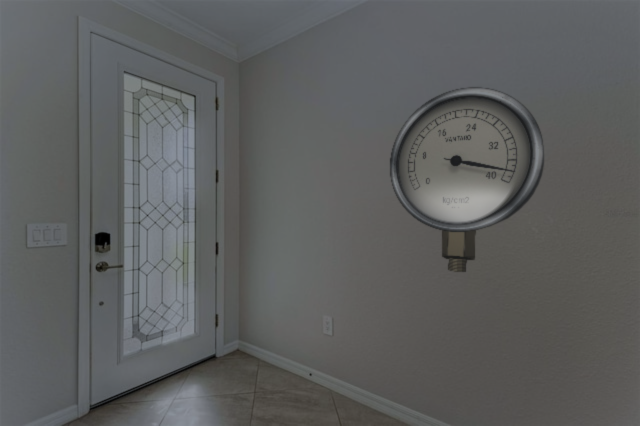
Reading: 38 kg/cm²
